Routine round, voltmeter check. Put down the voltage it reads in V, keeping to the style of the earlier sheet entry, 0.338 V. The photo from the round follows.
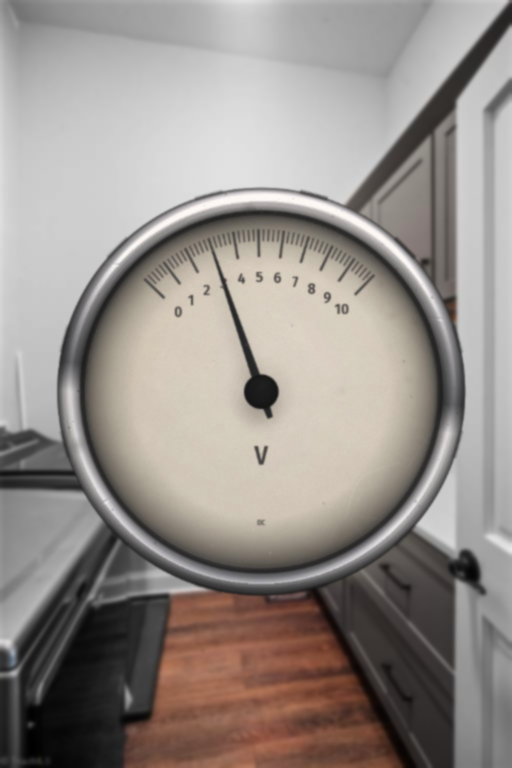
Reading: 3 V
